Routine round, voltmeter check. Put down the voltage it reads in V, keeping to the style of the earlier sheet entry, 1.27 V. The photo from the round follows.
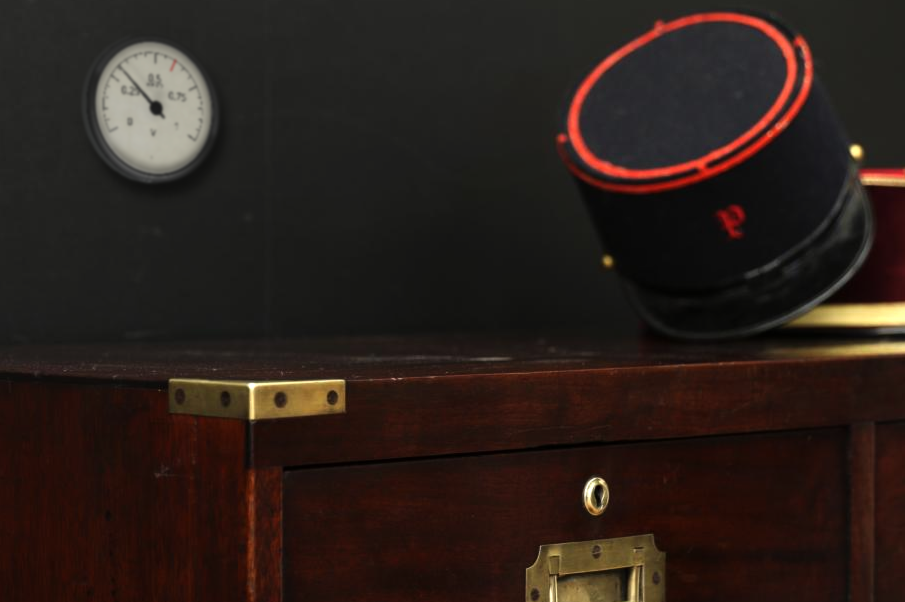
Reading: 0.3 V
